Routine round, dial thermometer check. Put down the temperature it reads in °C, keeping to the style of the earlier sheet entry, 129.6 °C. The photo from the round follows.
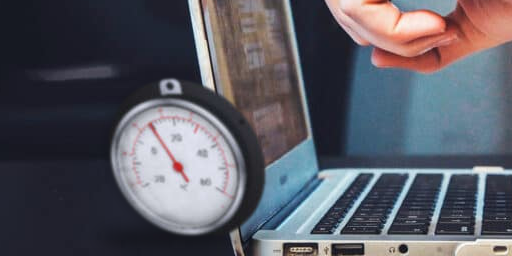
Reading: 10 °C
